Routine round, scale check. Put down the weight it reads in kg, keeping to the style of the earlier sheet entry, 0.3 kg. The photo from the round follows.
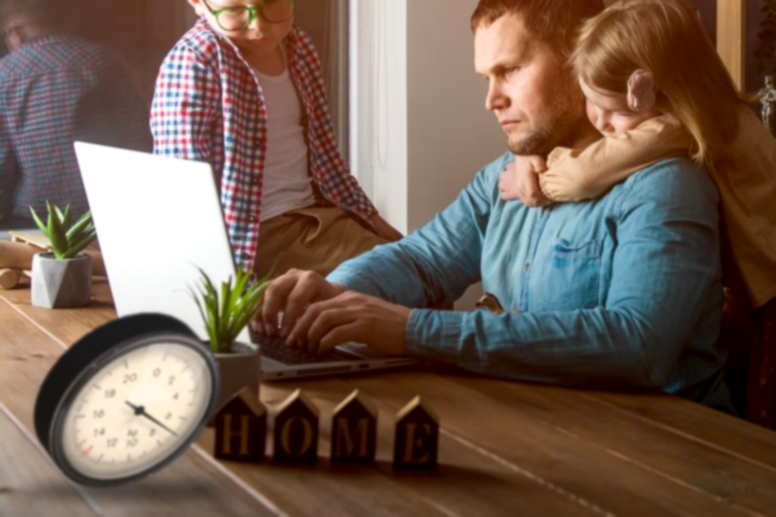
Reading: 7 kg
